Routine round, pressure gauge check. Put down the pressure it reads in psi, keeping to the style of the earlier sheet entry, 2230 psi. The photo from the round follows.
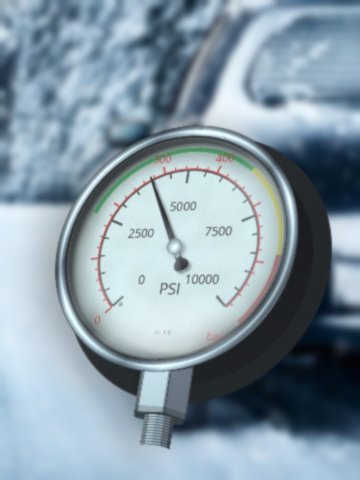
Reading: 4000 psi
